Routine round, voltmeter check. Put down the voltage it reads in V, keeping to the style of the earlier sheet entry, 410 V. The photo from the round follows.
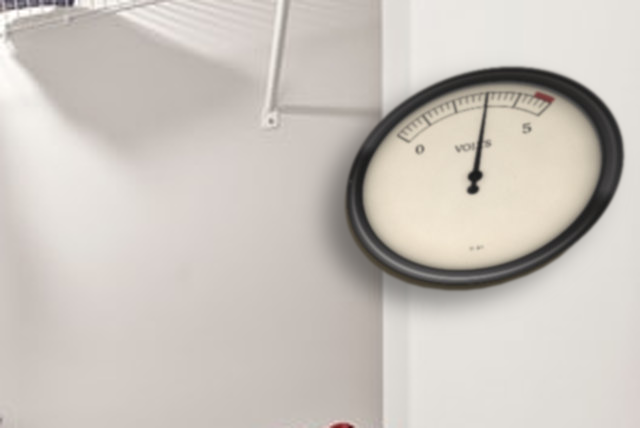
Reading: 3 V
